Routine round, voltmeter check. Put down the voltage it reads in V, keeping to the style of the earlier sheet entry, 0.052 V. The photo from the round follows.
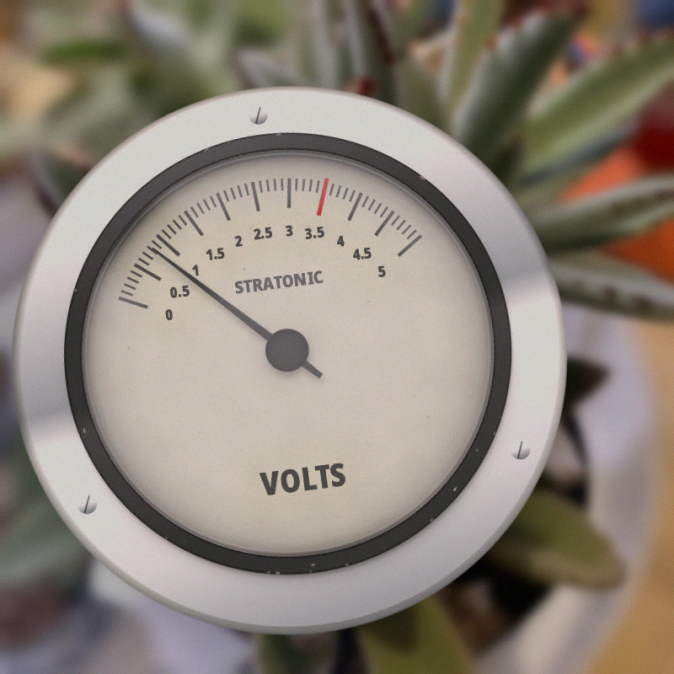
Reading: 0.8 V
